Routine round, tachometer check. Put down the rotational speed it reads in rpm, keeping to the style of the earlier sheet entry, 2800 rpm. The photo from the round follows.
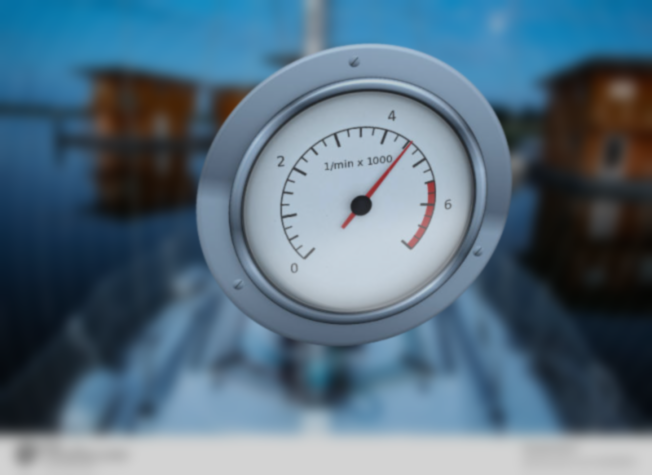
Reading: 4500 rpm
